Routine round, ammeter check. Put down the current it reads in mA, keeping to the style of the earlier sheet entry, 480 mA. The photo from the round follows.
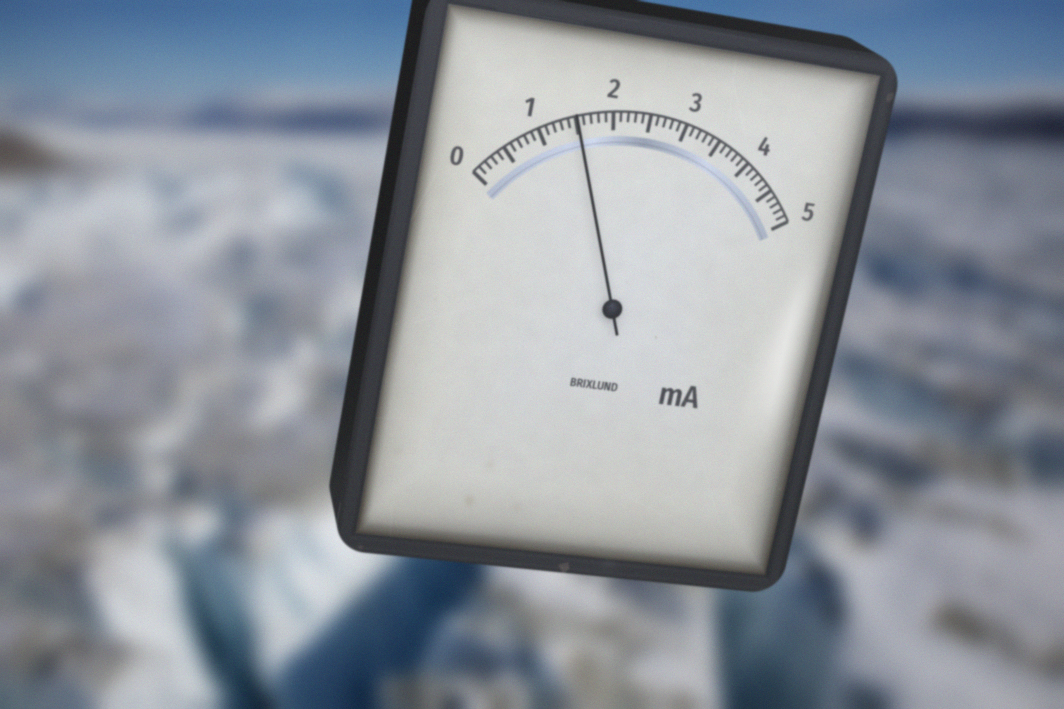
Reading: 1.5 mA
